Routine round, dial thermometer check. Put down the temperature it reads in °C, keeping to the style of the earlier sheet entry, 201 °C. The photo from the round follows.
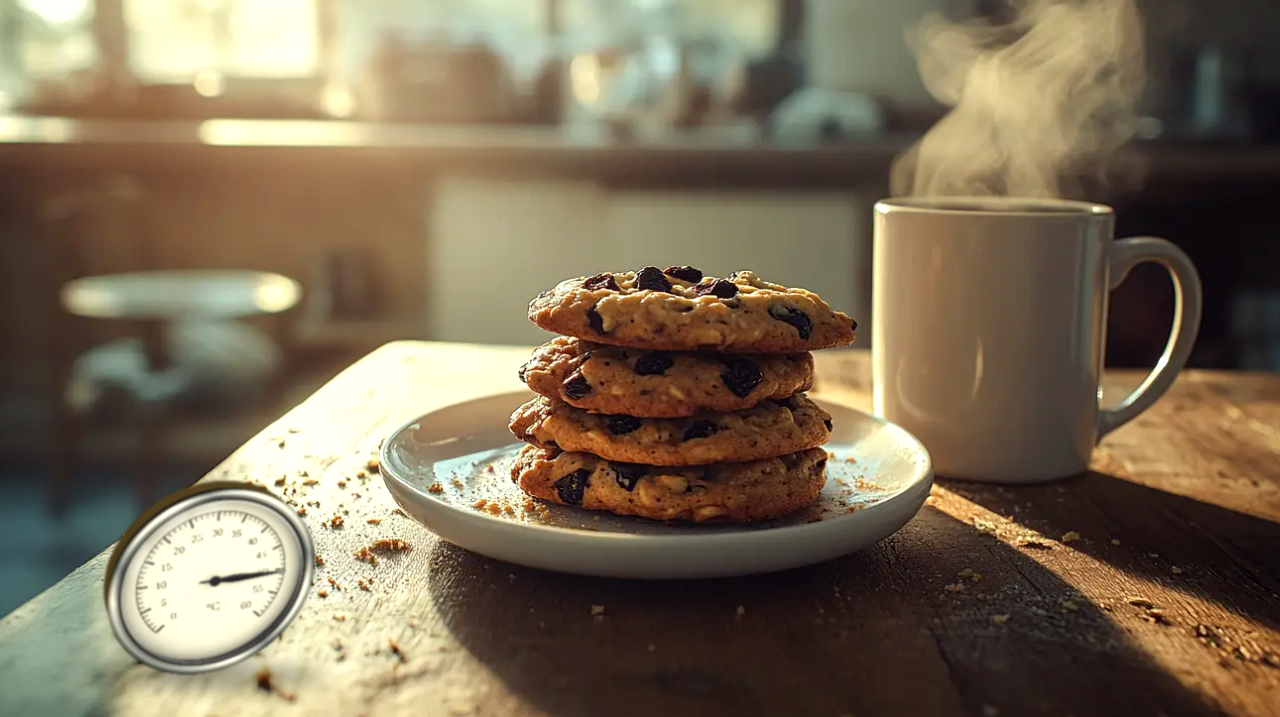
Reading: 50 °C
